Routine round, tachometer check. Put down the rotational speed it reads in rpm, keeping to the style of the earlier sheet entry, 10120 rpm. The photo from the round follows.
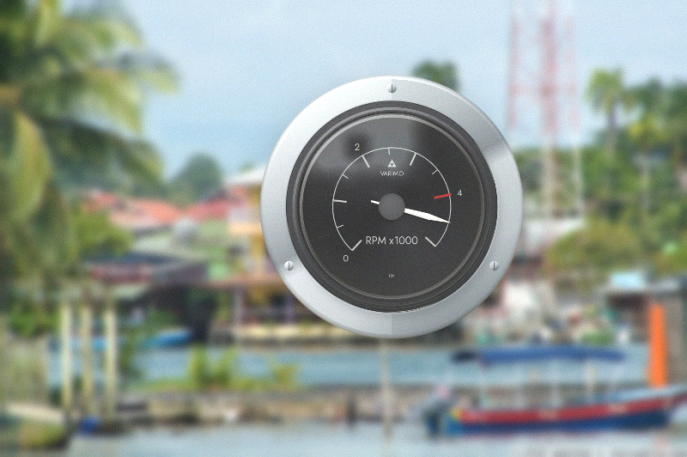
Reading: 4500 rpm
